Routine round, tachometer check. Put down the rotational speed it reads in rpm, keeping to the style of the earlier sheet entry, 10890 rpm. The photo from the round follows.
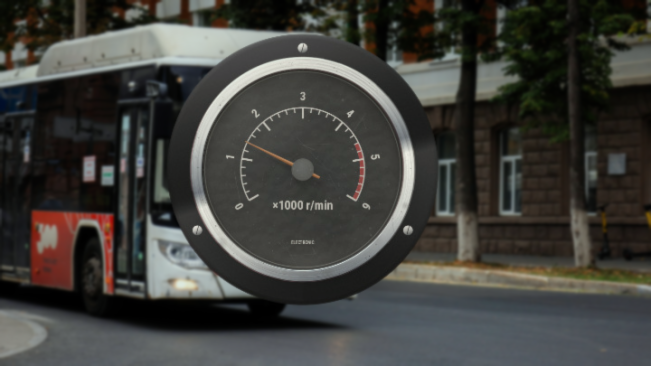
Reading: 1400 rpm
